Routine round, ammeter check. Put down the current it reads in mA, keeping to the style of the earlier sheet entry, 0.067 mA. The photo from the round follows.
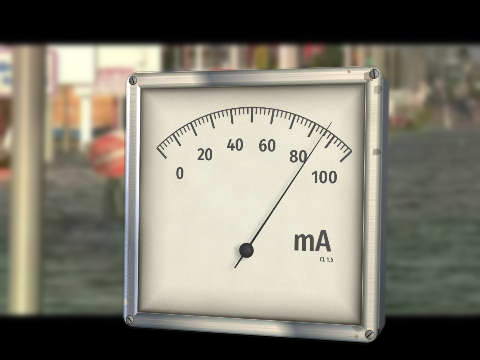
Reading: 86 mA
